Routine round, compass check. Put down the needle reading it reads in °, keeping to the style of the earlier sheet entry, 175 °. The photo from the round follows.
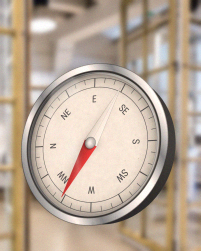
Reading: 300 °
